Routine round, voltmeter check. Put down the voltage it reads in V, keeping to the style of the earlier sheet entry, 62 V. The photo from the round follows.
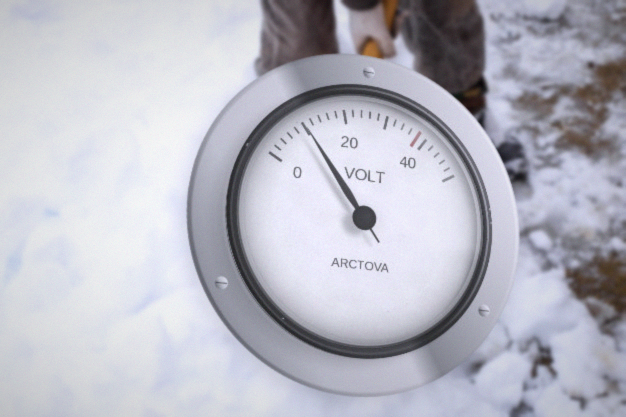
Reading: 10 V
